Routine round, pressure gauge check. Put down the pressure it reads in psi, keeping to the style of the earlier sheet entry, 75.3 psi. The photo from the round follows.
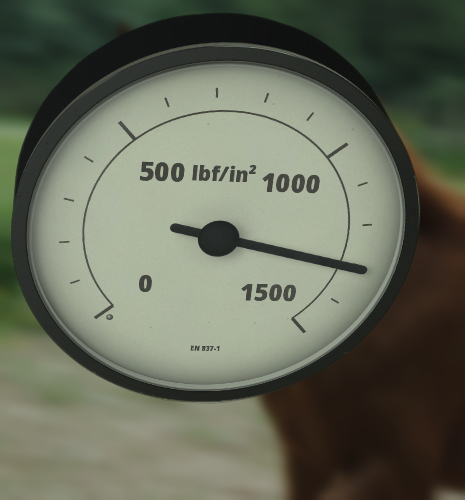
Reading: 1300 psi
